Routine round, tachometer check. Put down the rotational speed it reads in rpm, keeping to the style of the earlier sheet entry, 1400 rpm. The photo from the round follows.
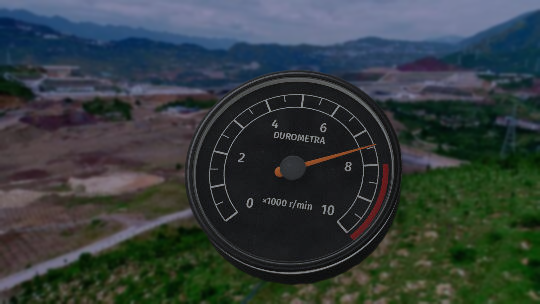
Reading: 7500 rpm
